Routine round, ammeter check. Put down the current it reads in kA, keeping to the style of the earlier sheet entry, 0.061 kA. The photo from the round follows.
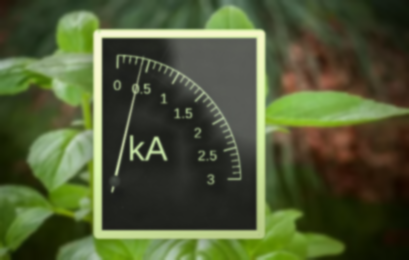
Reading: 0.4 kA
